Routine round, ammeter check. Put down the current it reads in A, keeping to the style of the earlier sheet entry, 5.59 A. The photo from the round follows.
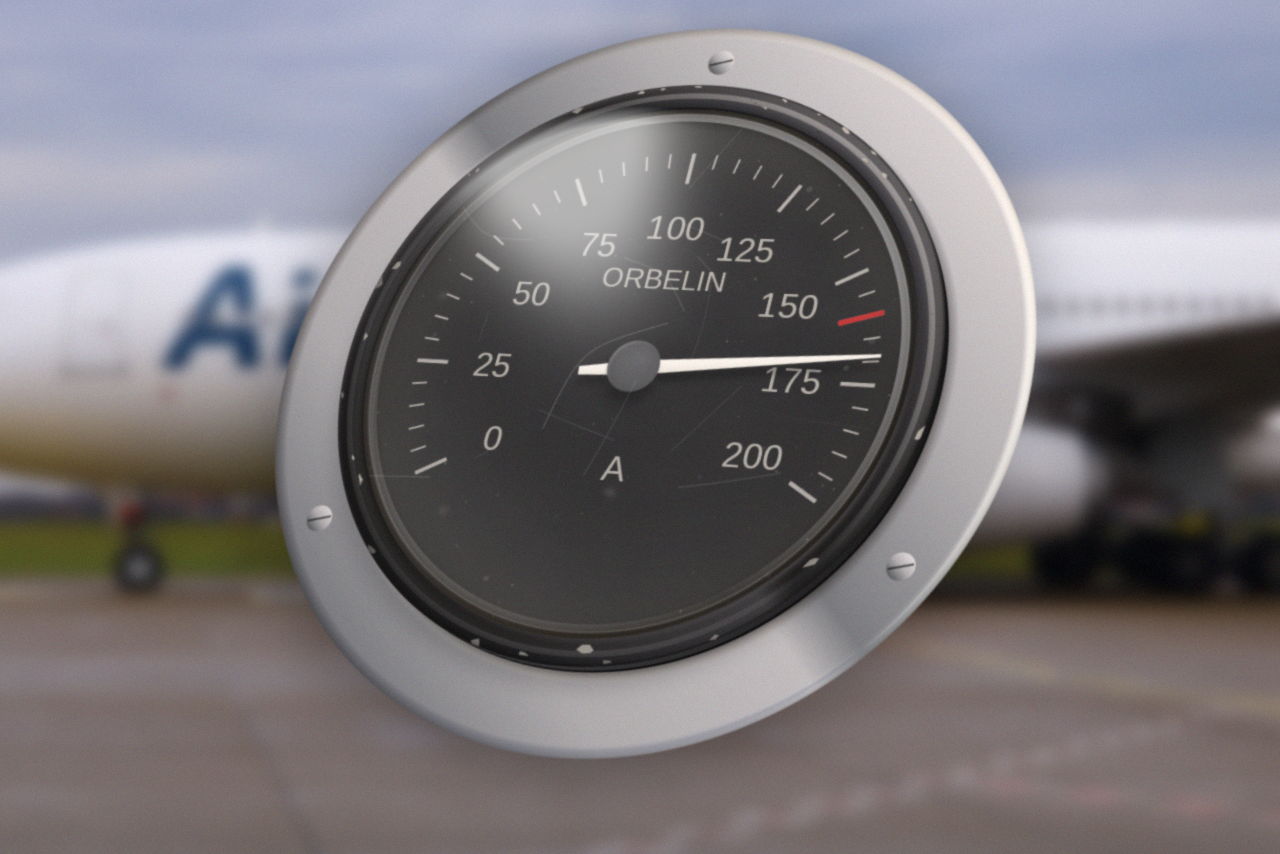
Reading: 170 A
